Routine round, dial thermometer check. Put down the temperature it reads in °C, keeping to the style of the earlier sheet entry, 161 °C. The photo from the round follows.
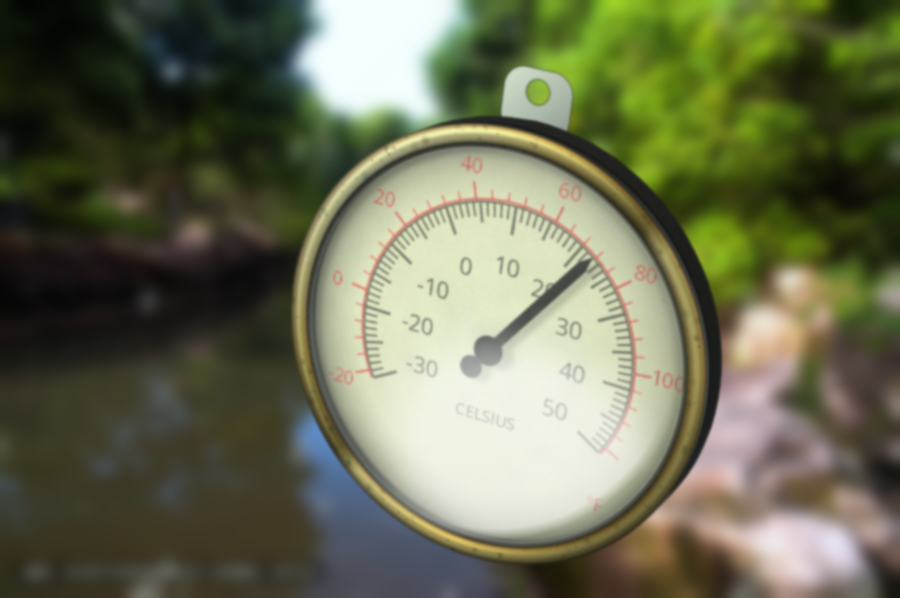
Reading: 22 °C
